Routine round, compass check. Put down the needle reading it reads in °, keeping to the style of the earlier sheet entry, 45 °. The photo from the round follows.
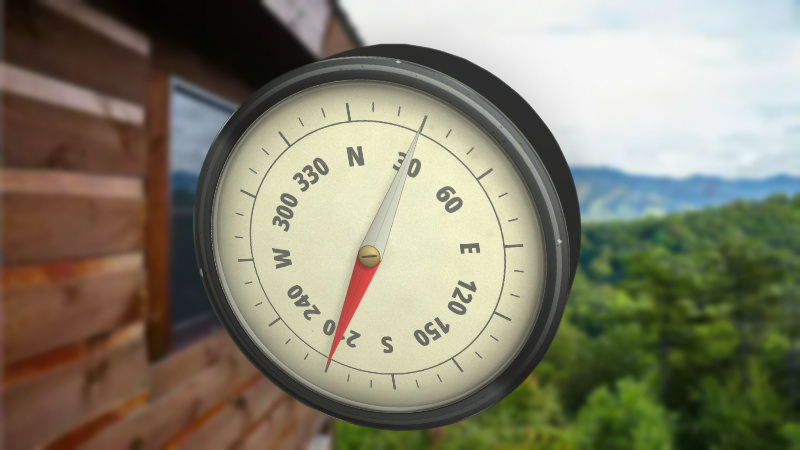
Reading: 210 °
